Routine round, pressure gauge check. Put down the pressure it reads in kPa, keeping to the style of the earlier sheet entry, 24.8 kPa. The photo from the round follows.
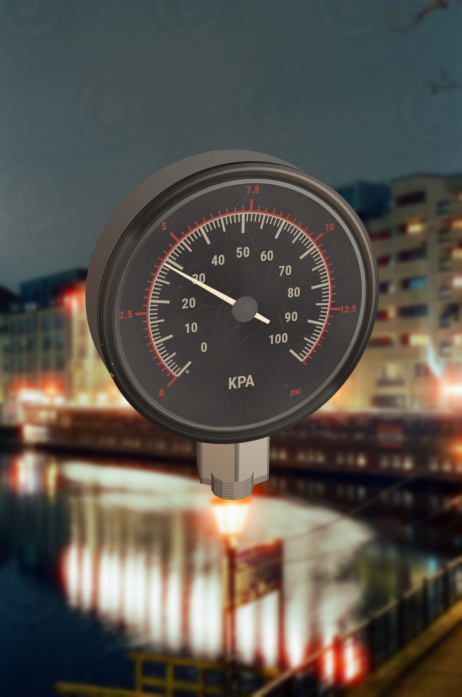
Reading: 29 kPa
